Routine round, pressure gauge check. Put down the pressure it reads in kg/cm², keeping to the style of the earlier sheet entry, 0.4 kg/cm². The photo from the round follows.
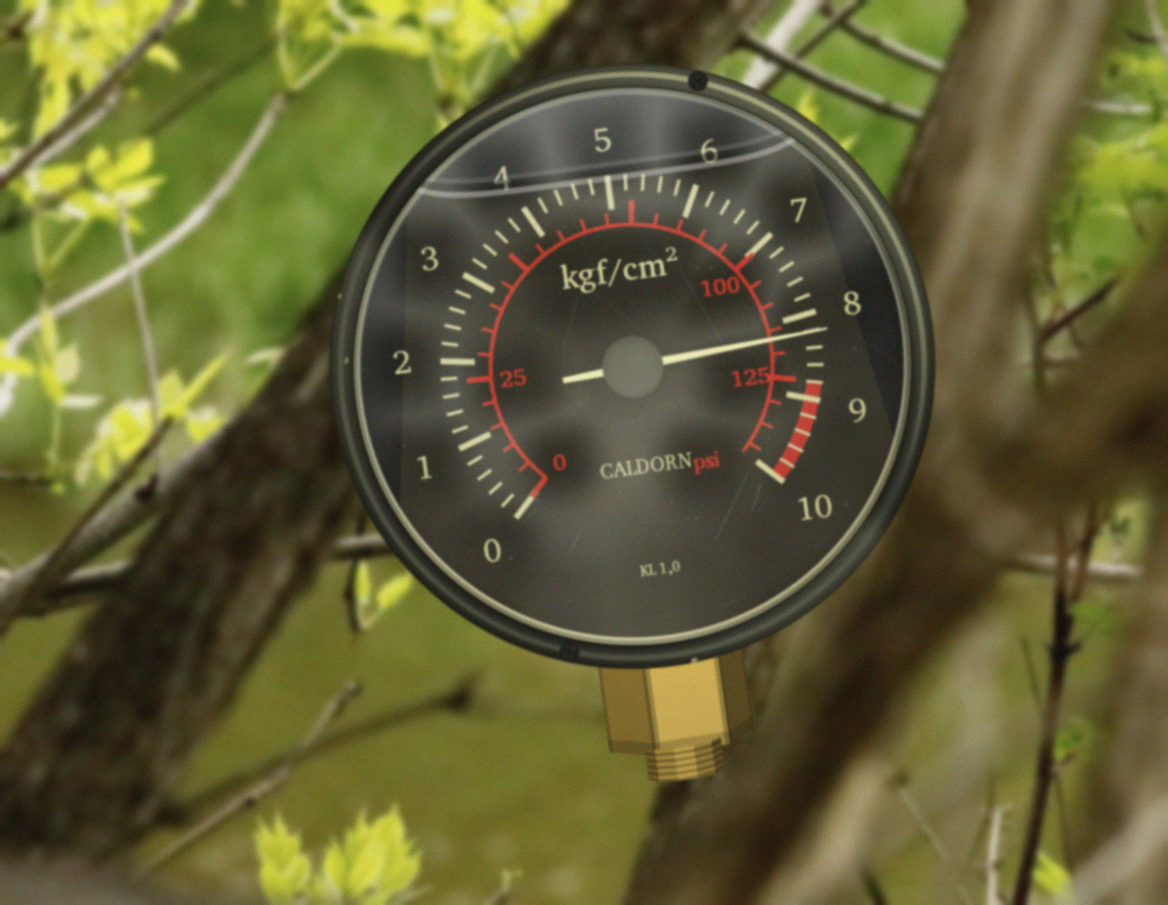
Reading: 8.2 kg/cm²
